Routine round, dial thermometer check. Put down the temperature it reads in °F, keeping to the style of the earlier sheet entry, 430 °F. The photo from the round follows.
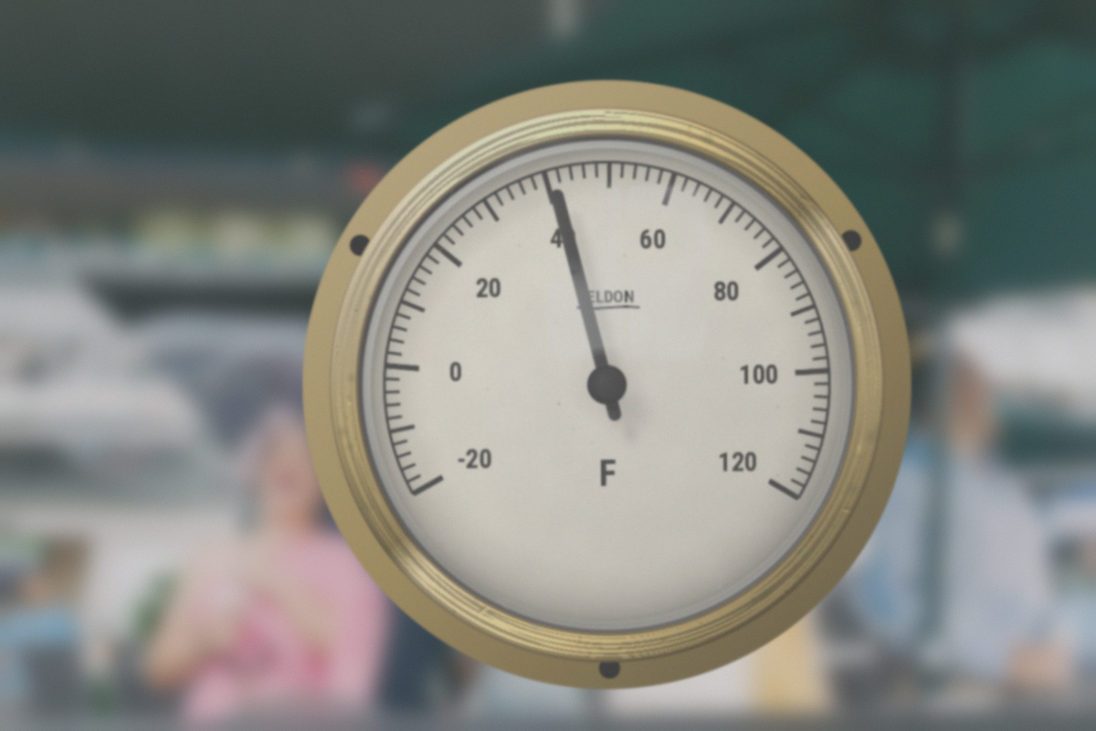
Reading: 41 °F
